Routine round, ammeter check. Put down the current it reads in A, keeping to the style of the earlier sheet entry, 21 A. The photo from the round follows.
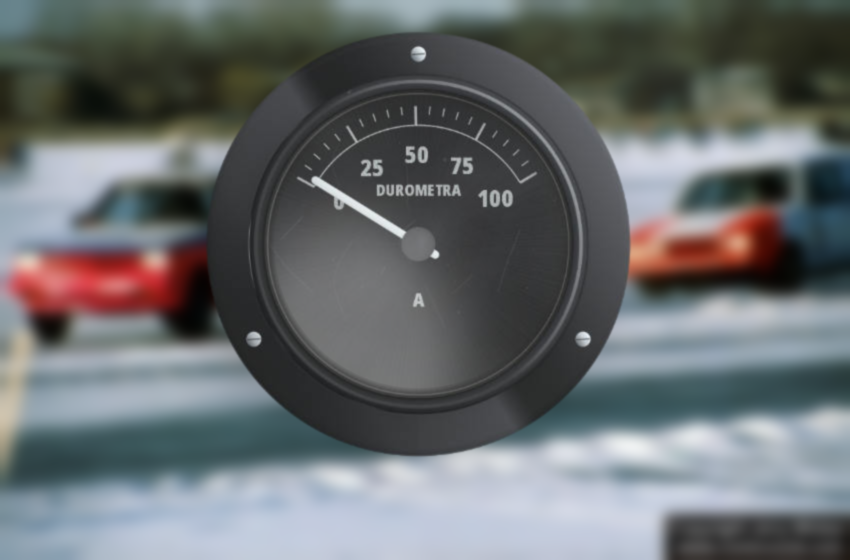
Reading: 2.5 A
